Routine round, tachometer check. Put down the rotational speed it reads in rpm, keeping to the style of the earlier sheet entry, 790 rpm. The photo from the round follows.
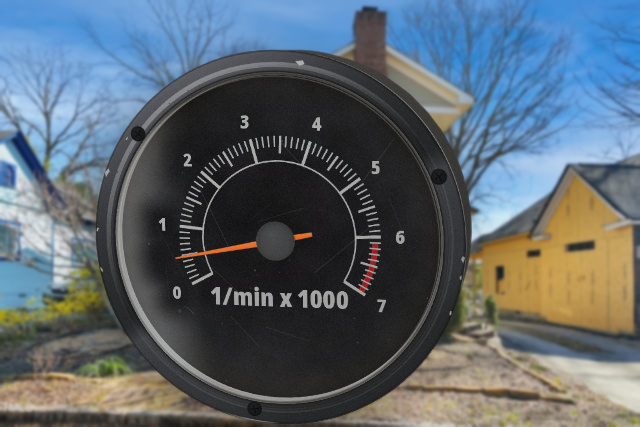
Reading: 500 rpm
